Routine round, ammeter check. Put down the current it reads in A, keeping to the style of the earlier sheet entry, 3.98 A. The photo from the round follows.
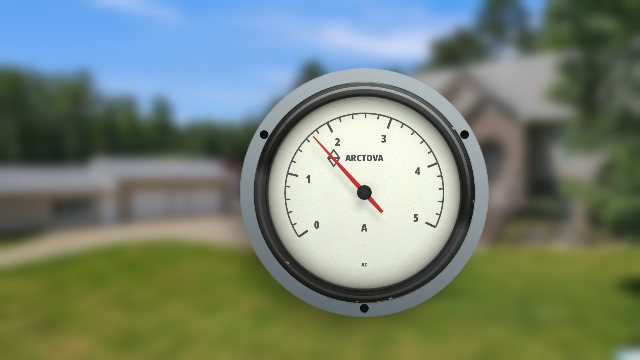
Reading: 1.7 A
